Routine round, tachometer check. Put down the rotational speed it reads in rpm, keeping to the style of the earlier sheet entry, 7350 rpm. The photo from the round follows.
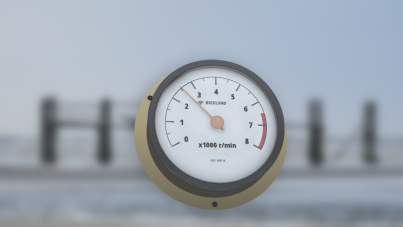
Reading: 2500 rpm
